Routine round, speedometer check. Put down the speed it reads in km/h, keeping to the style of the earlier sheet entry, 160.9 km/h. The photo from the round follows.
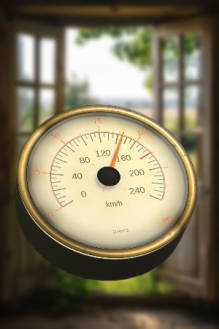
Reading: 145 km/h
